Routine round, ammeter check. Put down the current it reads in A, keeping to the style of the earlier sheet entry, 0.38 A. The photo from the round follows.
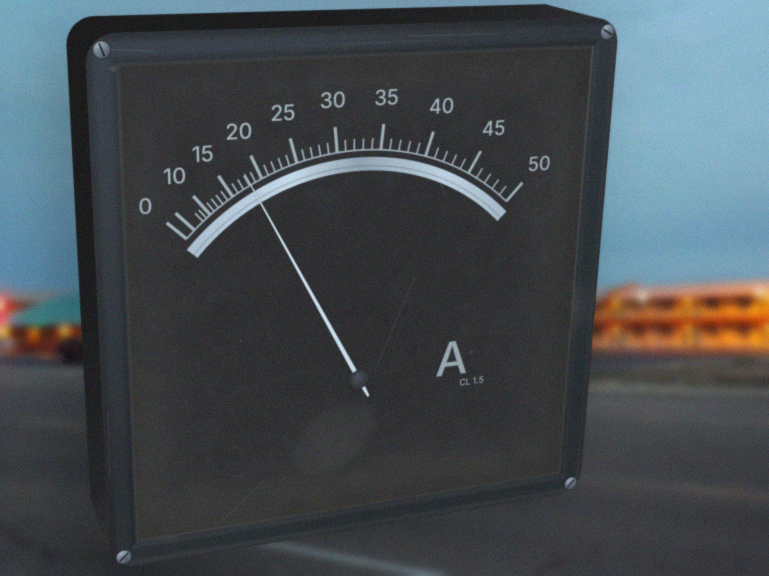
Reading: 18 A
